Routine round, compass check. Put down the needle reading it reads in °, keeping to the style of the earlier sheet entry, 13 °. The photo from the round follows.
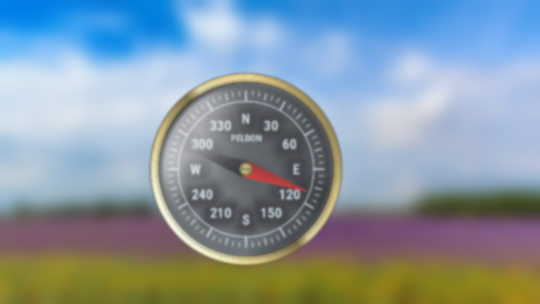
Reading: 110 °
